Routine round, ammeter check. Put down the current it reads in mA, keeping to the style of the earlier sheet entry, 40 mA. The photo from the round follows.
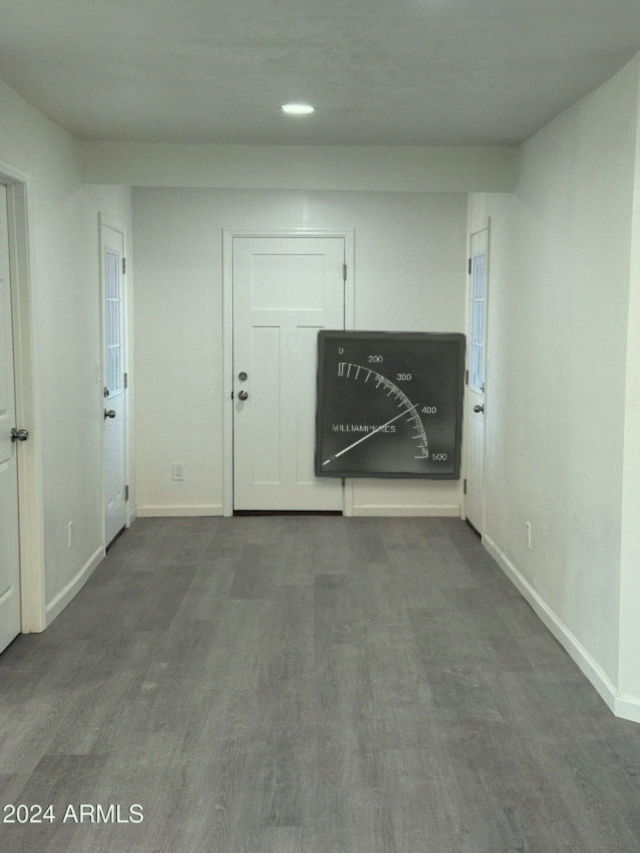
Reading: 375 mA
